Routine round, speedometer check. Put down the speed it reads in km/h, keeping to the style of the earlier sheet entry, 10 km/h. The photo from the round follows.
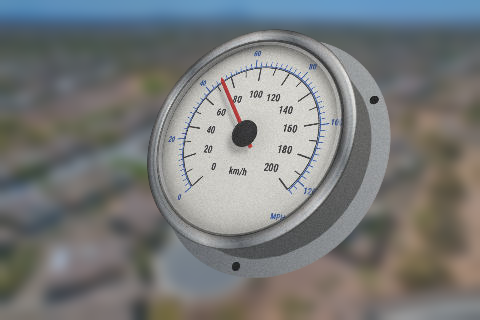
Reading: 75 km/h
